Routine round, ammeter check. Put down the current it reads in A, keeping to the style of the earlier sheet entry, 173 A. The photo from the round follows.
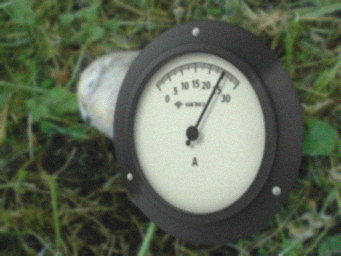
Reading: 25 A
